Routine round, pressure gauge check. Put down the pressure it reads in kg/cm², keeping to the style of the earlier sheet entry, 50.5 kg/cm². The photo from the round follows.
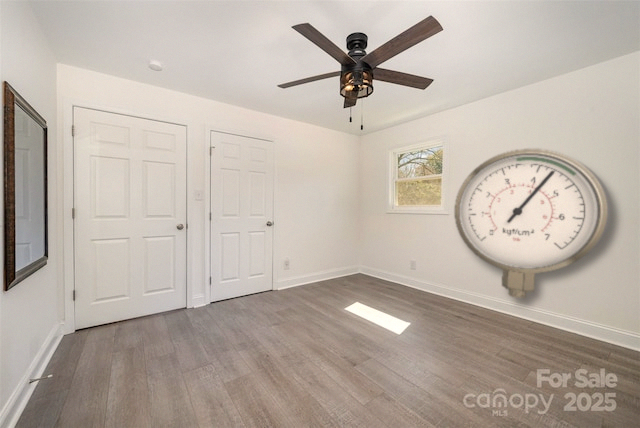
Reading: 4.4 kg/cm²
